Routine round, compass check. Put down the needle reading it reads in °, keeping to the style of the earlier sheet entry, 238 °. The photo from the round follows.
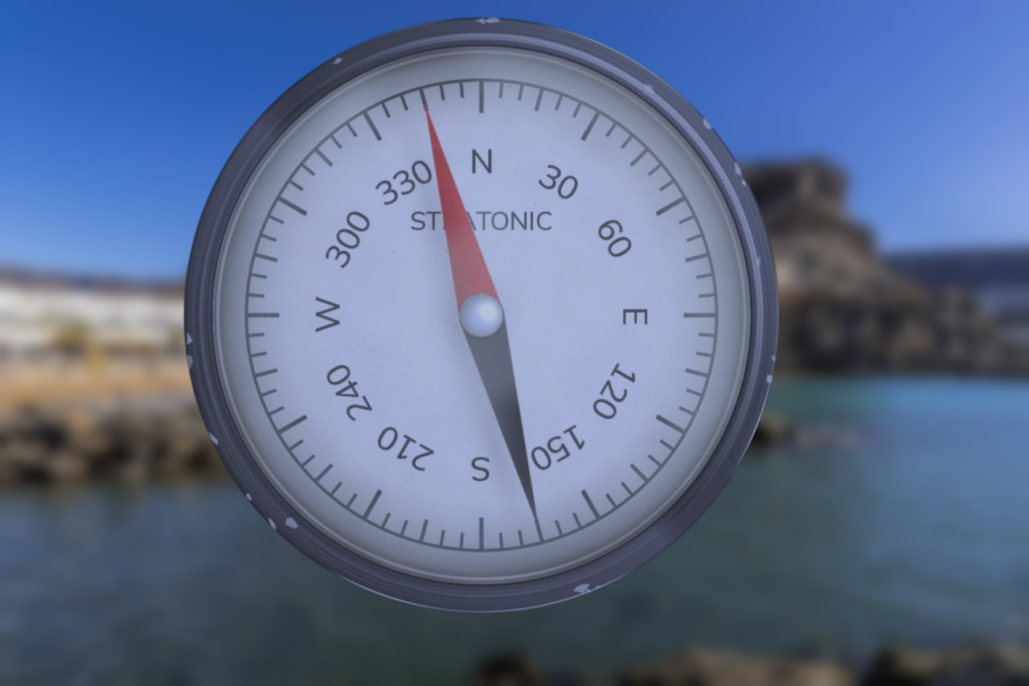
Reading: 345 °
